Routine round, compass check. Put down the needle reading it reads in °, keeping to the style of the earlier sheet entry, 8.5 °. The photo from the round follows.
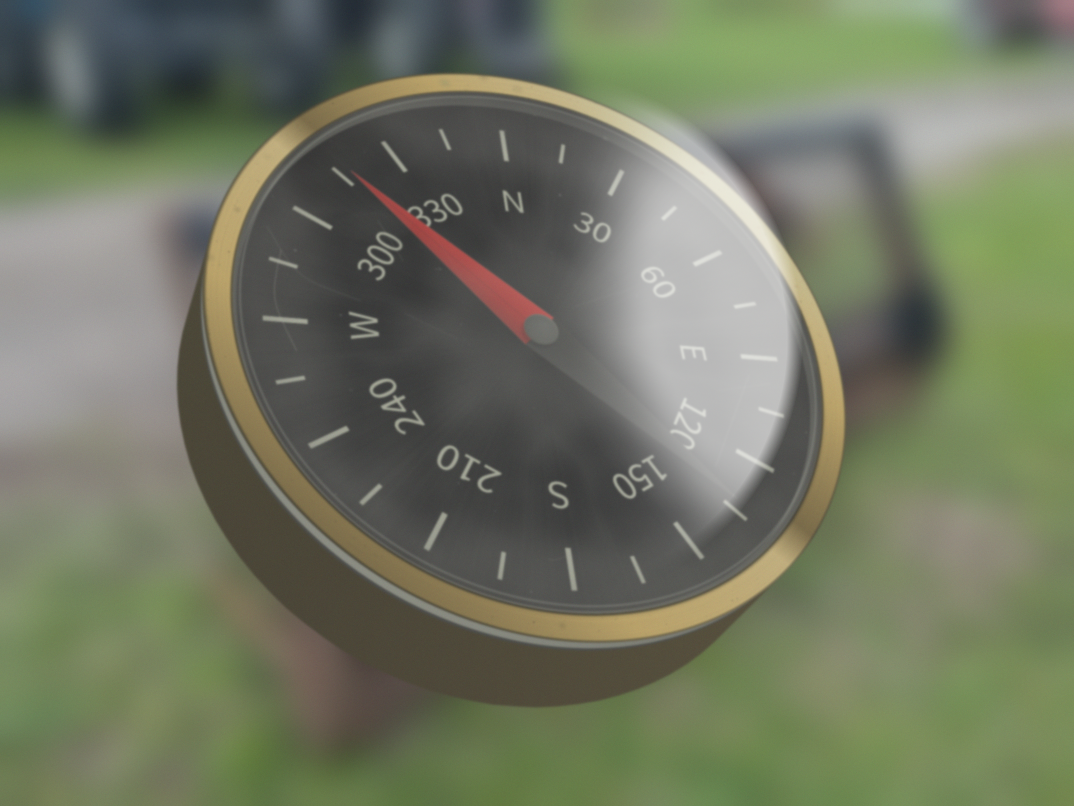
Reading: 315 °
